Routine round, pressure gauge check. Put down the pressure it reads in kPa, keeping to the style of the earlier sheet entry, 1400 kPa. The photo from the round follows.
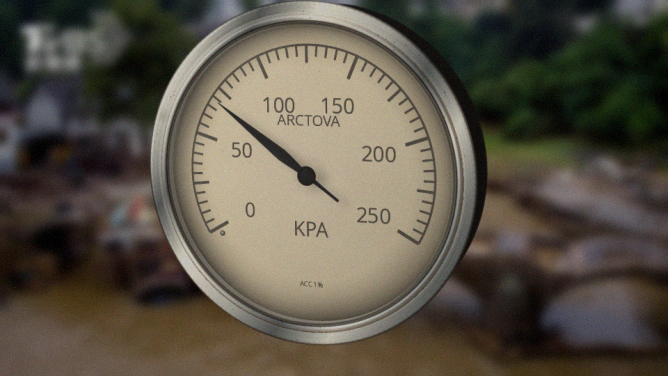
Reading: 70 kPa
